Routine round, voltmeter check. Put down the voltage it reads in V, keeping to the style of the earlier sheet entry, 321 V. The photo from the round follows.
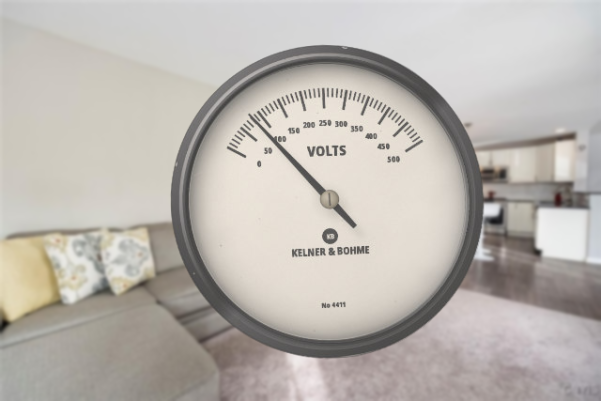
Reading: 80 V
